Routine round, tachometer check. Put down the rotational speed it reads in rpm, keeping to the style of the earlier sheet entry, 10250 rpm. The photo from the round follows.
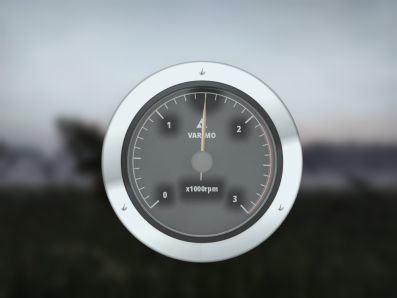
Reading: 1500 rpm
